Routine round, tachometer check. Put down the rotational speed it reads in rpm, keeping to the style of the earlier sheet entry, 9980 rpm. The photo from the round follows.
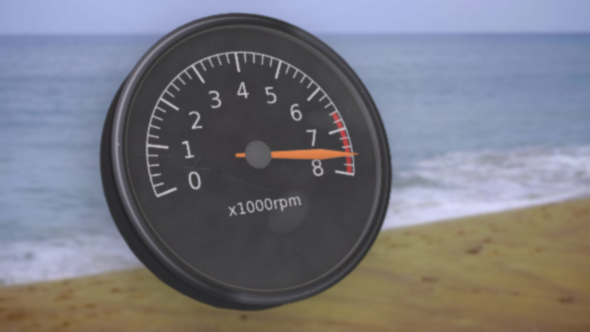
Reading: 7600 rpm
